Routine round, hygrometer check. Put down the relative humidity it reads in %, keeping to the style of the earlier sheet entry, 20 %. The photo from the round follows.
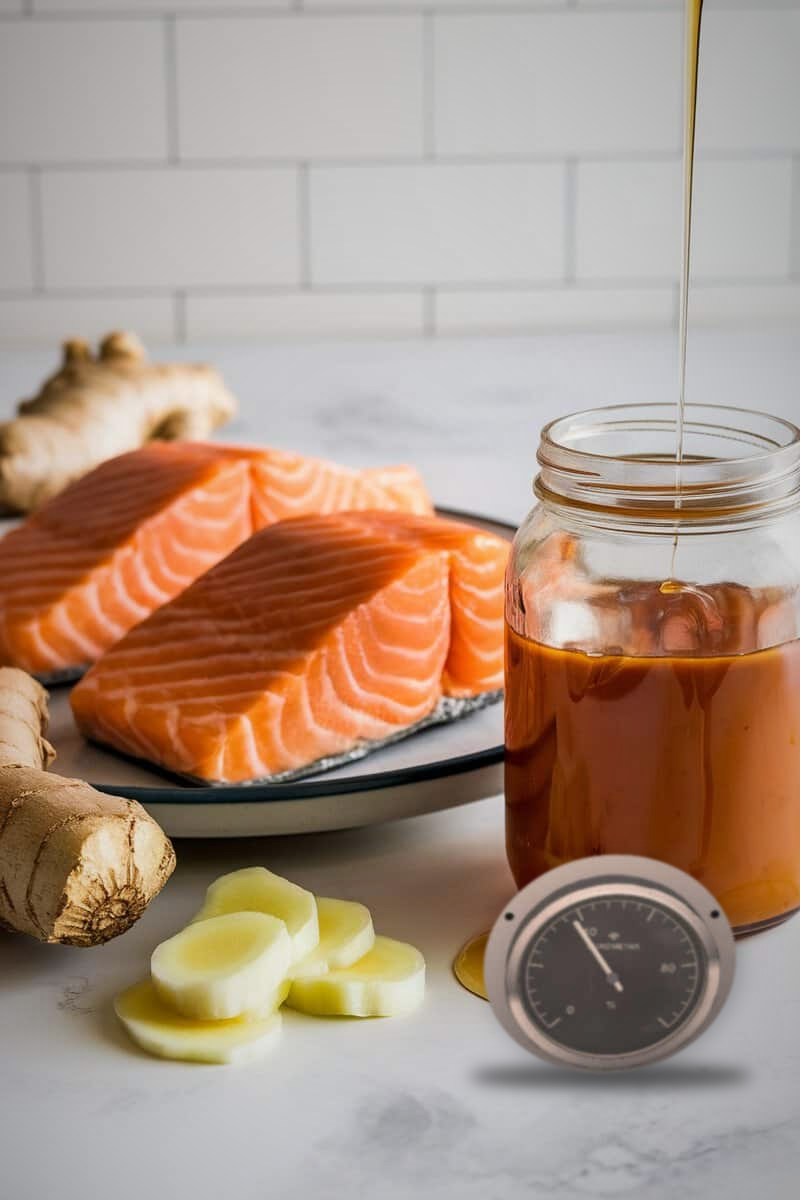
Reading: 38 %
